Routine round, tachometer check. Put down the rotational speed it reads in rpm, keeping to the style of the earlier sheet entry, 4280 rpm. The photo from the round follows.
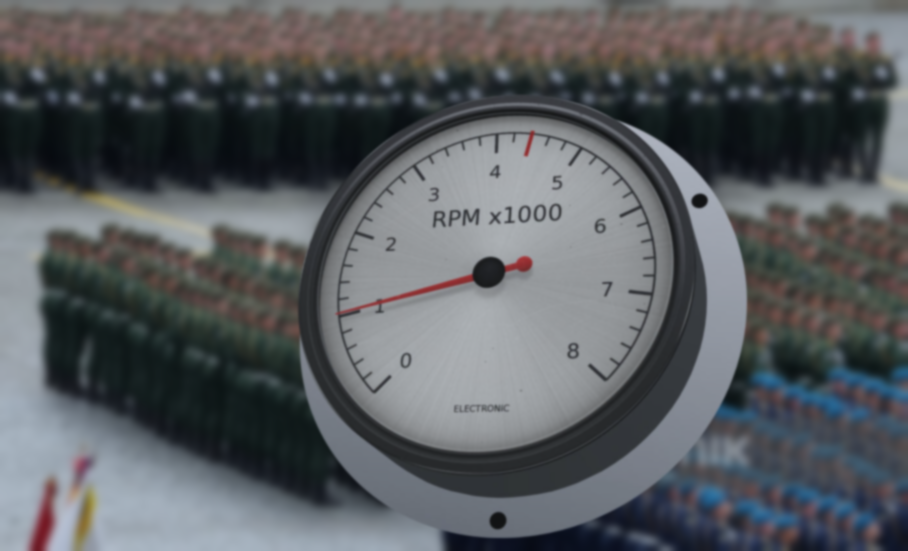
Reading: 1000 rpm
